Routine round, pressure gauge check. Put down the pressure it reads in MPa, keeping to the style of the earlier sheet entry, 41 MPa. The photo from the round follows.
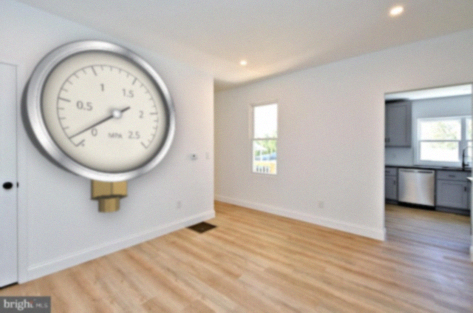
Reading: 0.1 MPa
